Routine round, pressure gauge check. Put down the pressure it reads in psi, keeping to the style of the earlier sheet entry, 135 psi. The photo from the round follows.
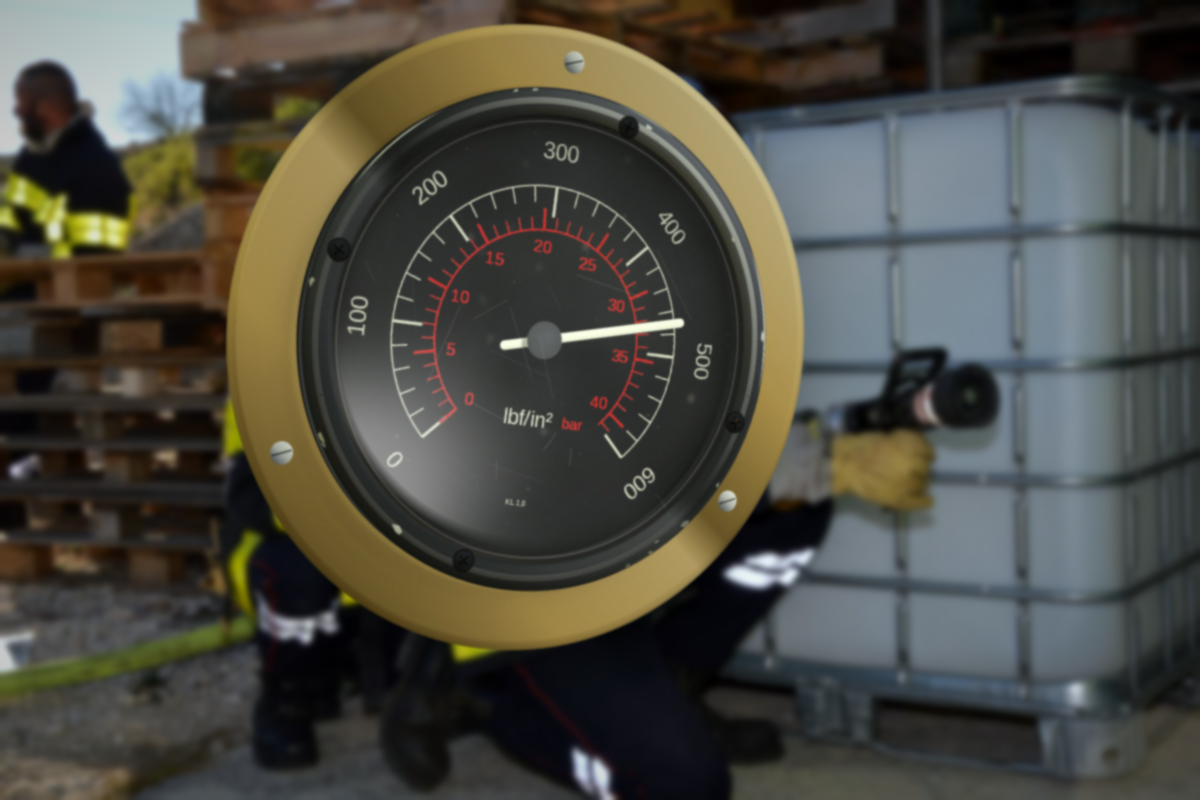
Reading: 470 psi
